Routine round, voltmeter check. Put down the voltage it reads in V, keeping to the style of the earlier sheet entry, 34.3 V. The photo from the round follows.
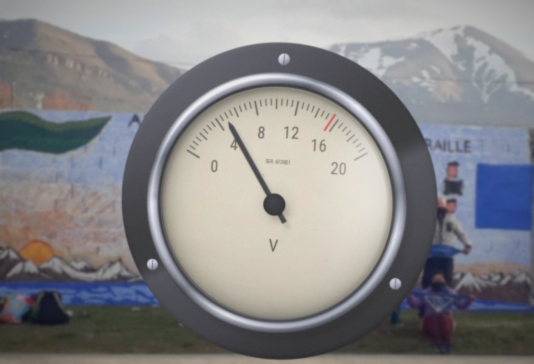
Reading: 5 V
